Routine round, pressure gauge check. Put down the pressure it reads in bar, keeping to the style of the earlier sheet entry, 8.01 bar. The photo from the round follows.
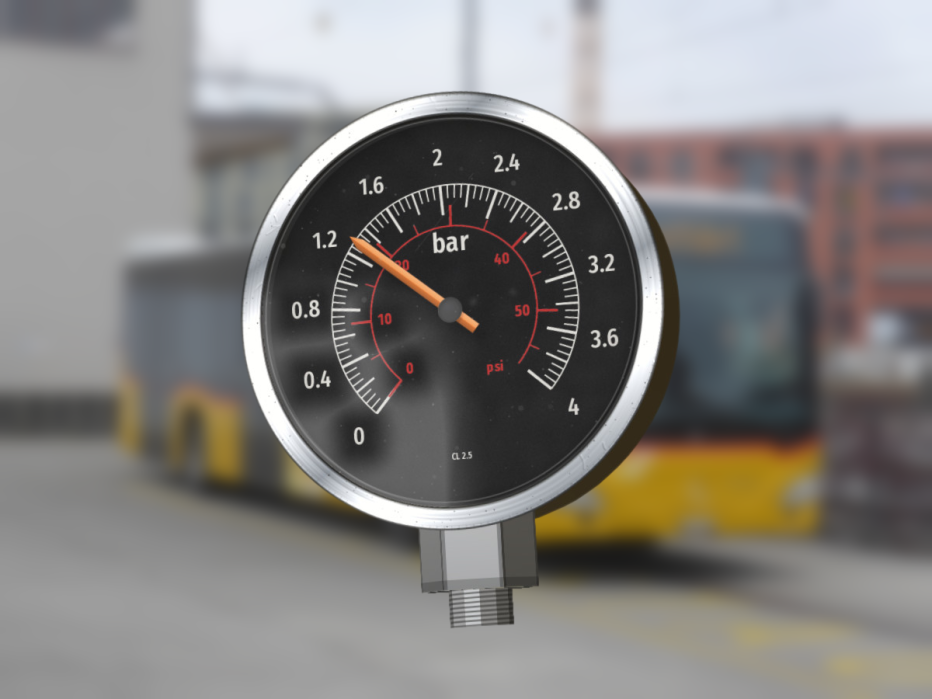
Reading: 1.3 bar
